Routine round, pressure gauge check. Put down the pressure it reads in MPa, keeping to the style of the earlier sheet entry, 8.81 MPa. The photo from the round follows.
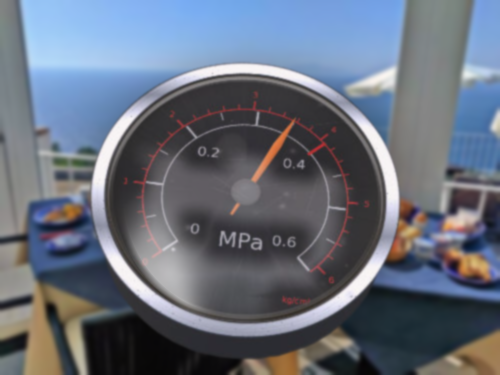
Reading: 0.35 MPa
